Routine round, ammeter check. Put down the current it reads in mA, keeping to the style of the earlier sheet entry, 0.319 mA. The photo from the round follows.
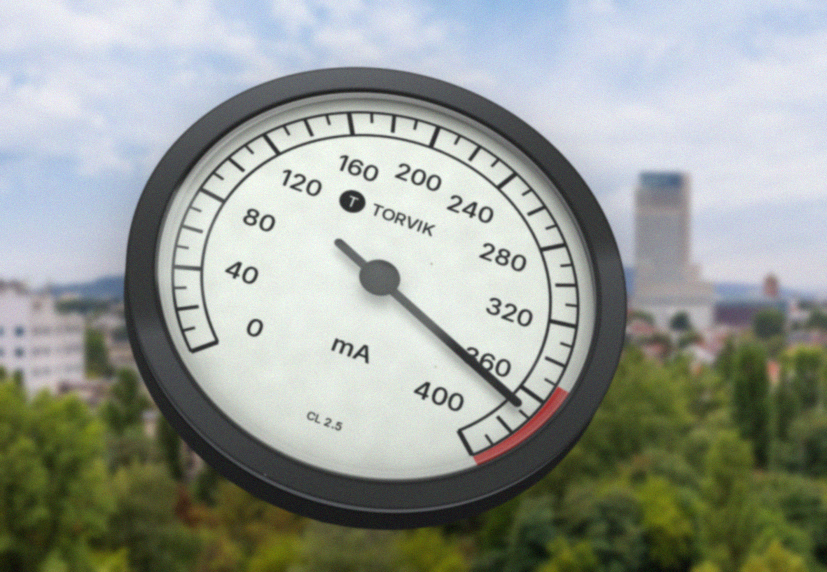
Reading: 370 mA
